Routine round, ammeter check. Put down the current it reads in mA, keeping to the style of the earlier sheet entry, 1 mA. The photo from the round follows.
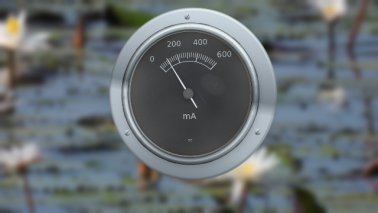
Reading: 100 mA
